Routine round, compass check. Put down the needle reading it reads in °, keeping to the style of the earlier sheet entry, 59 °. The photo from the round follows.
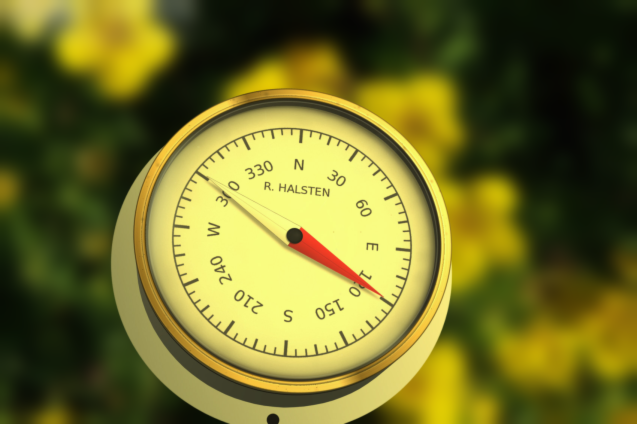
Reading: 120 °
